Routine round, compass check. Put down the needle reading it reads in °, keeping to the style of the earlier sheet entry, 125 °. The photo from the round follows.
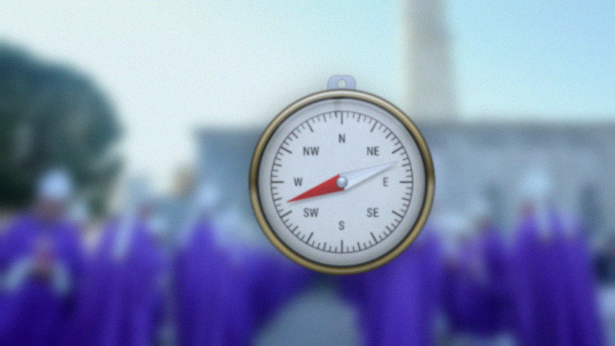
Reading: 250 °
